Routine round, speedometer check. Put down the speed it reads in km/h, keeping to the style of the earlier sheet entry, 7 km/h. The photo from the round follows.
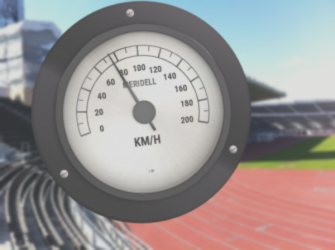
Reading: 75 km/h
